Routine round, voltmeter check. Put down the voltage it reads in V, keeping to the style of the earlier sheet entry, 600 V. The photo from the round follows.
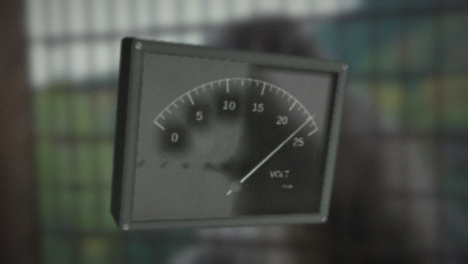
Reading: 23 V
